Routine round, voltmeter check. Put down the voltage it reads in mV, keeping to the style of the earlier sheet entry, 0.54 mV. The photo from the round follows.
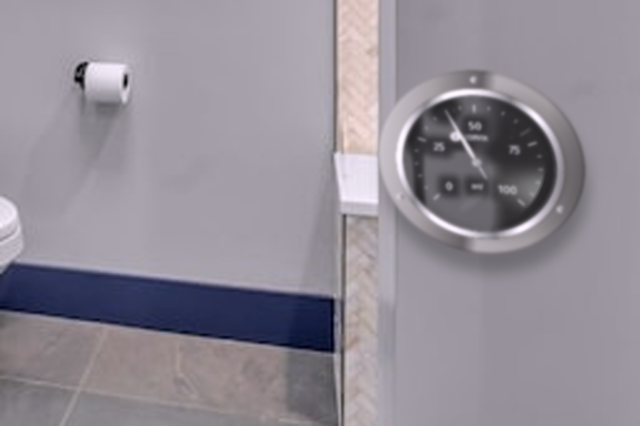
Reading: 40 mV
